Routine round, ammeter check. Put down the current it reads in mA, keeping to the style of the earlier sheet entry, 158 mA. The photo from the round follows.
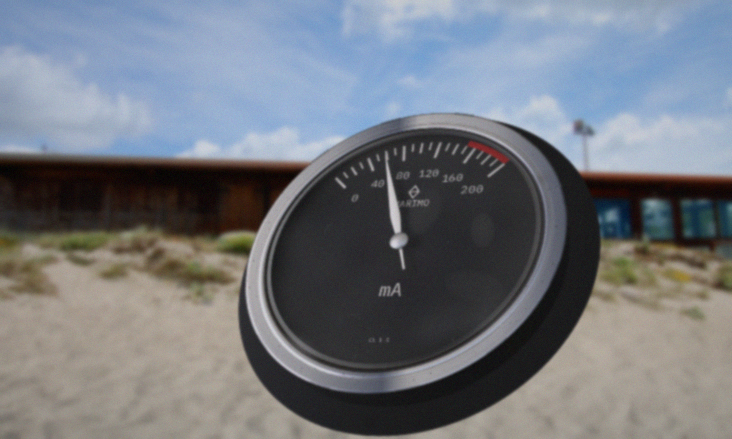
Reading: 60 mA
